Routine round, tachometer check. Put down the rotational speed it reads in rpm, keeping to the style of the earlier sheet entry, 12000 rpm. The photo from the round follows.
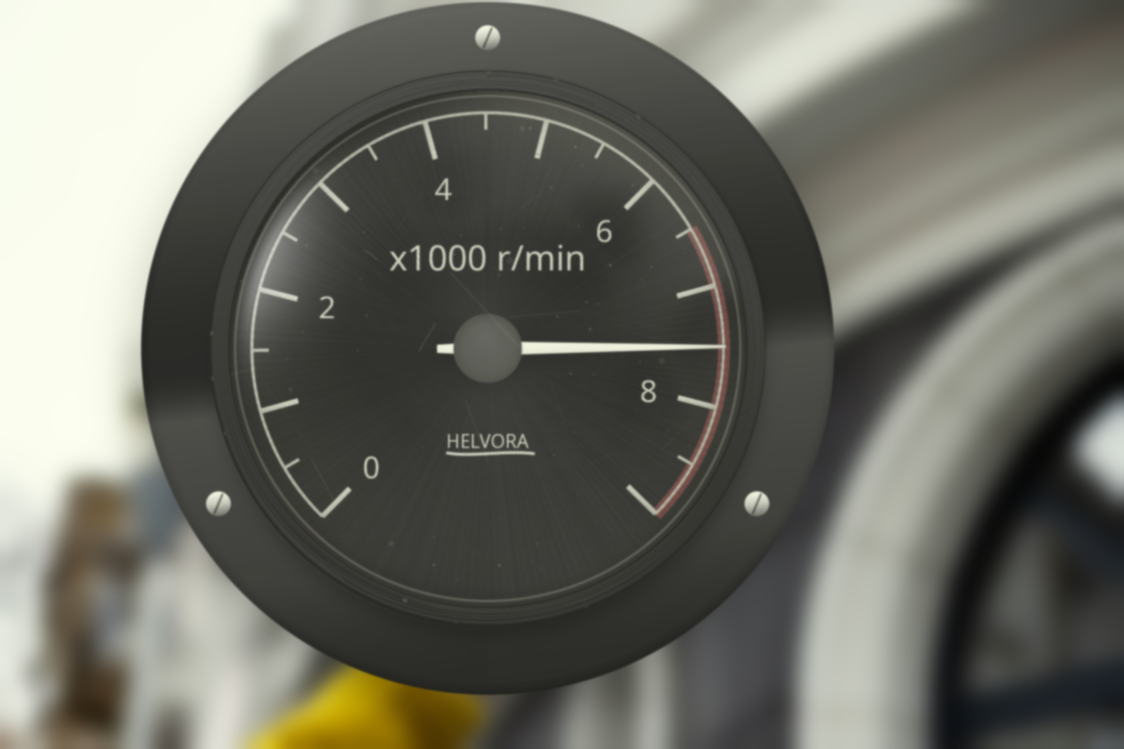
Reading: 7500 rpm
